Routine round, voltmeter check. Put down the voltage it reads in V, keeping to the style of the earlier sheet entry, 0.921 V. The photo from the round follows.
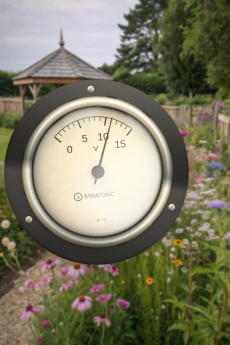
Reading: 11 V
